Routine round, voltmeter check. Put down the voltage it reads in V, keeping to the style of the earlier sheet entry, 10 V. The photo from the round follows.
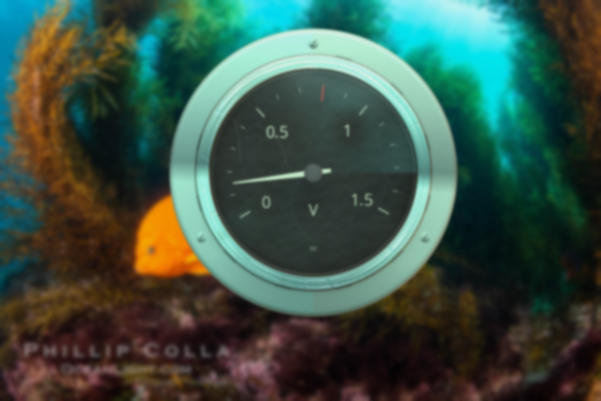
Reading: 0.15 V
